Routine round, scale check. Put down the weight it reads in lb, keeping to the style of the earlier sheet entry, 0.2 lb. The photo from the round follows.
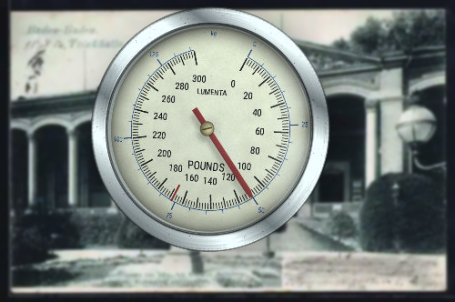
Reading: 110 lb
